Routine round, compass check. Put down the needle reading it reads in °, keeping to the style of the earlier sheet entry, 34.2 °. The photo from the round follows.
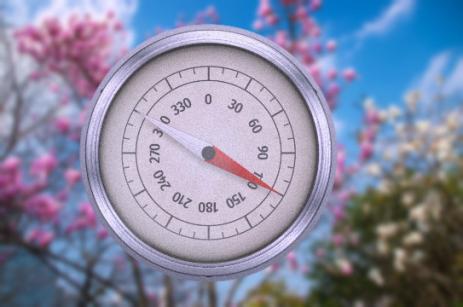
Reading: 120 °
